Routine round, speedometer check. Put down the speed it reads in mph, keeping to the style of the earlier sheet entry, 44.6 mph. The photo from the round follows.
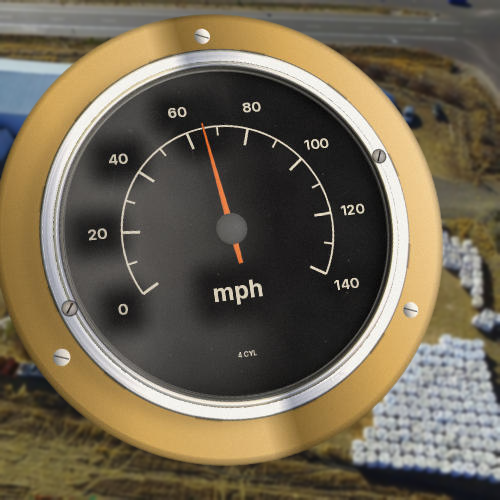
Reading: 65 mph
